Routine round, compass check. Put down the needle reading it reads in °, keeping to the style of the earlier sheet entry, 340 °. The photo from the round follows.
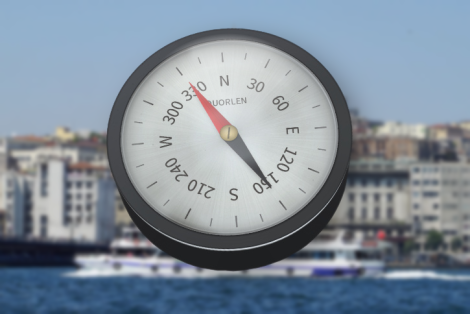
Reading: 330 °
